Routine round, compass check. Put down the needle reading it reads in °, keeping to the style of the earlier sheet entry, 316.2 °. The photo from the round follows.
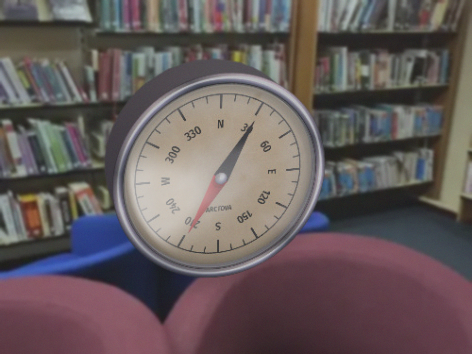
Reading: 210 °
